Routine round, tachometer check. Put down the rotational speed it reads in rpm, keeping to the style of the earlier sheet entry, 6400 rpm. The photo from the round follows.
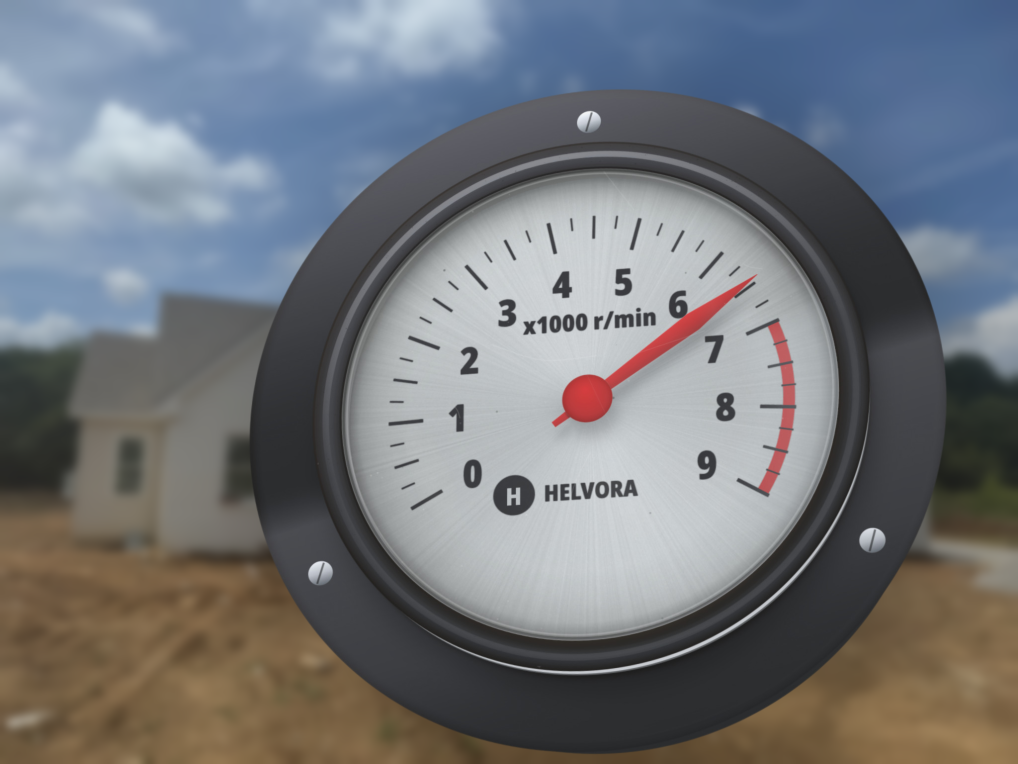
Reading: 6500 rpm
